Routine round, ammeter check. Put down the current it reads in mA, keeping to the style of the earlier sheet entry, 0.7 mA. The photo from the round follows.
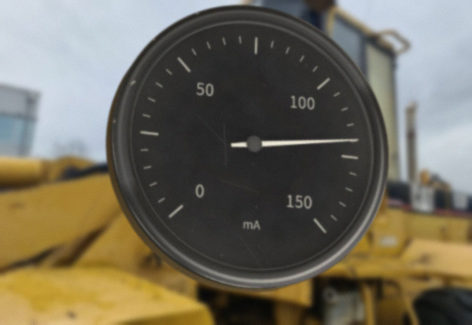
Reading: 120 mA
